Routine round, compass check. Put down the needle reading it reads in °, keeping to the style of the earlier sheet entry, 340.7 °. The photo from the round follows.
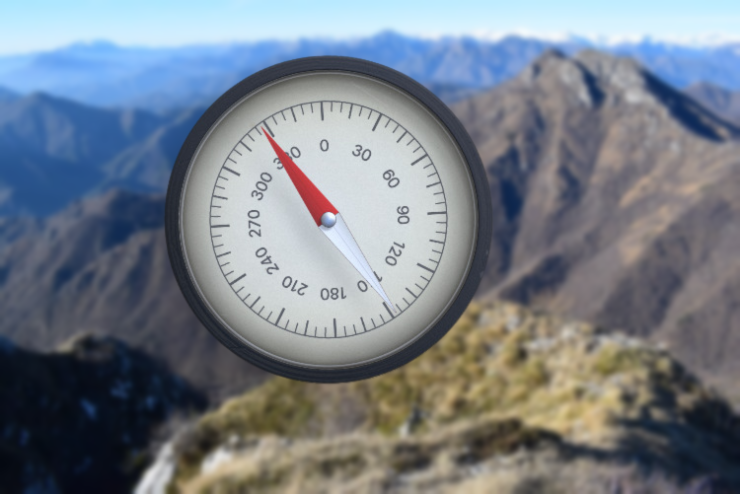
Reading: 327.5 °
